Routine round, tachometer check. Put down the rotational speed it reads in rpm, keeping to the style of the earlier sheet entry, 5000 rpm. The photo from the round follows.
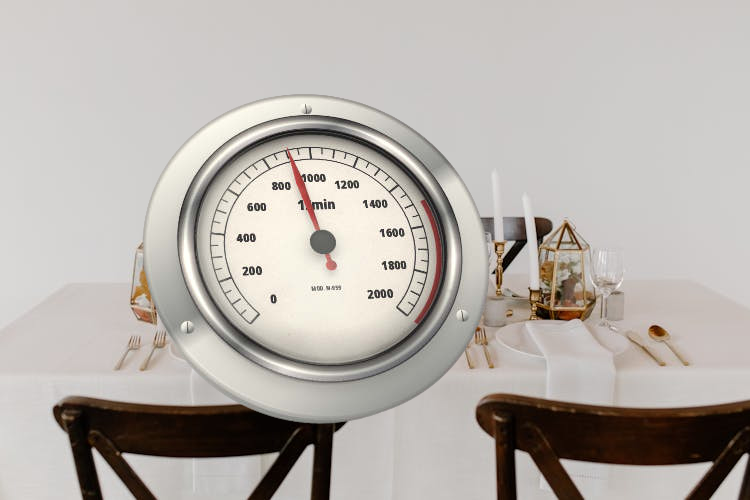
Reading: 900 rpm
